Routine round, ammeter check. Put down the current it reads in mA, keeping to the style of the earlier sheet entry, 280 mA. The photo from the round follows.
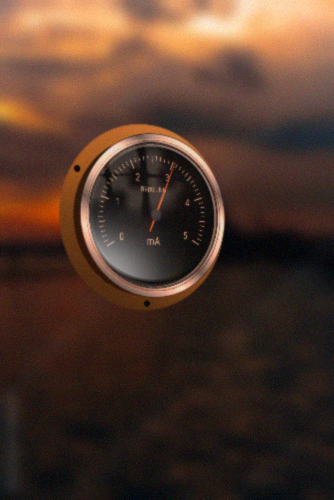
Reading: 3 mA
